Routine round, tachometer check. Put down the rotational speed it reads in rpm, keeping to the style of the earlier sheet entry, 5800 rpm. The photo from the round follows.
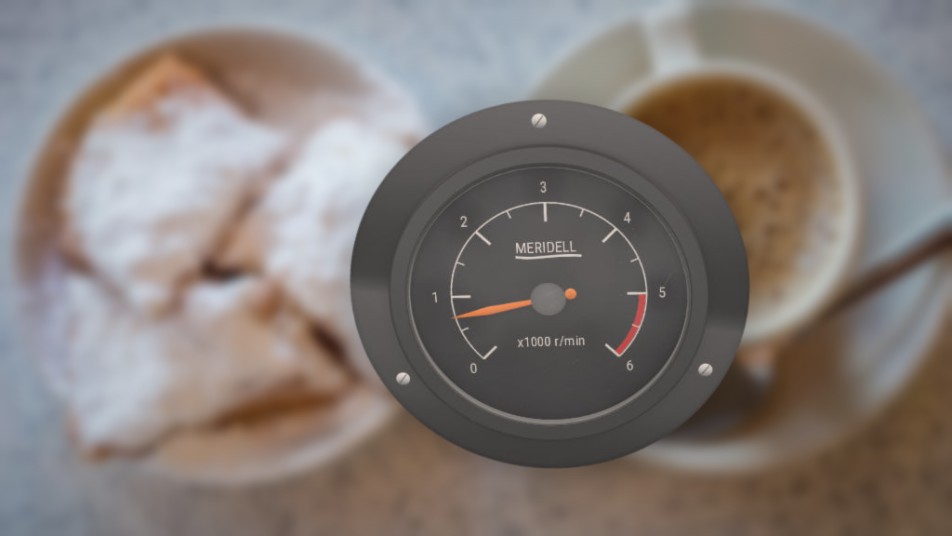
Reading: 750 rpm
